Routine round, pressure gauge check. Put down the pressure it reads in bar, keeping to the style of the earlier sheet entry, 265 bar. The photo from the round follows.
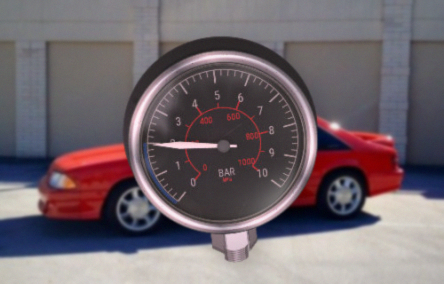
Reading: 2 bar
